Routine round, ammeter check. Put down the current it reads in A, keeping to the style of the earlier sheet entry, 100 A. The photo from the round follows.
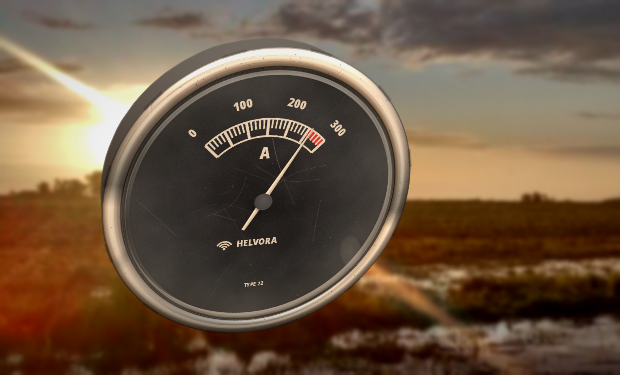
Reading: 250 A
